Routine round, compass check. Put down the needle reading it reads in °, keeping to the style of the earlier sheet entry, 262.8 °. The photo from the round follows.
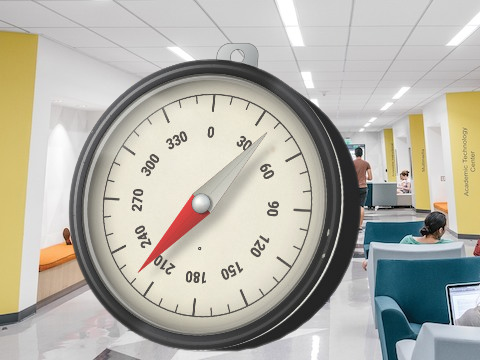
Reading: 220 °
